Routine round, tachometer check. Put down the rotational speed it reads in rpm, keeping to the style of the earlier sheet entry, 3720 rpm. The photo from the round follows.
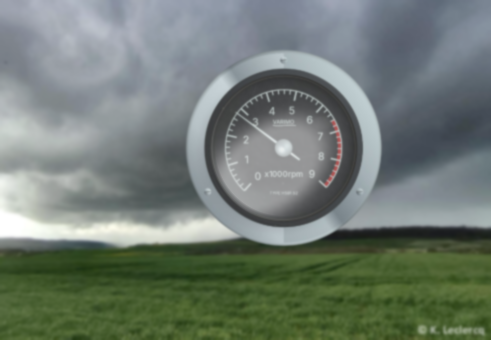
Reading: 2800 rpm
